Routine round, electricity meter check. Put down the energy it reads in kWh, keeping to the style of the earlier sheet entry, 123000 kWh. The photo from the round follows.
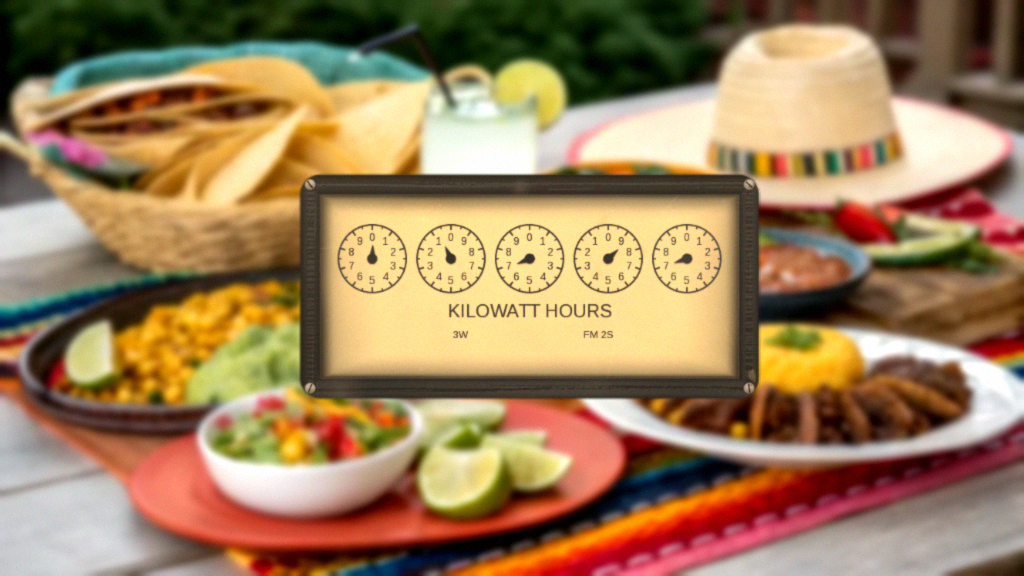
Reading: 687 kWh
